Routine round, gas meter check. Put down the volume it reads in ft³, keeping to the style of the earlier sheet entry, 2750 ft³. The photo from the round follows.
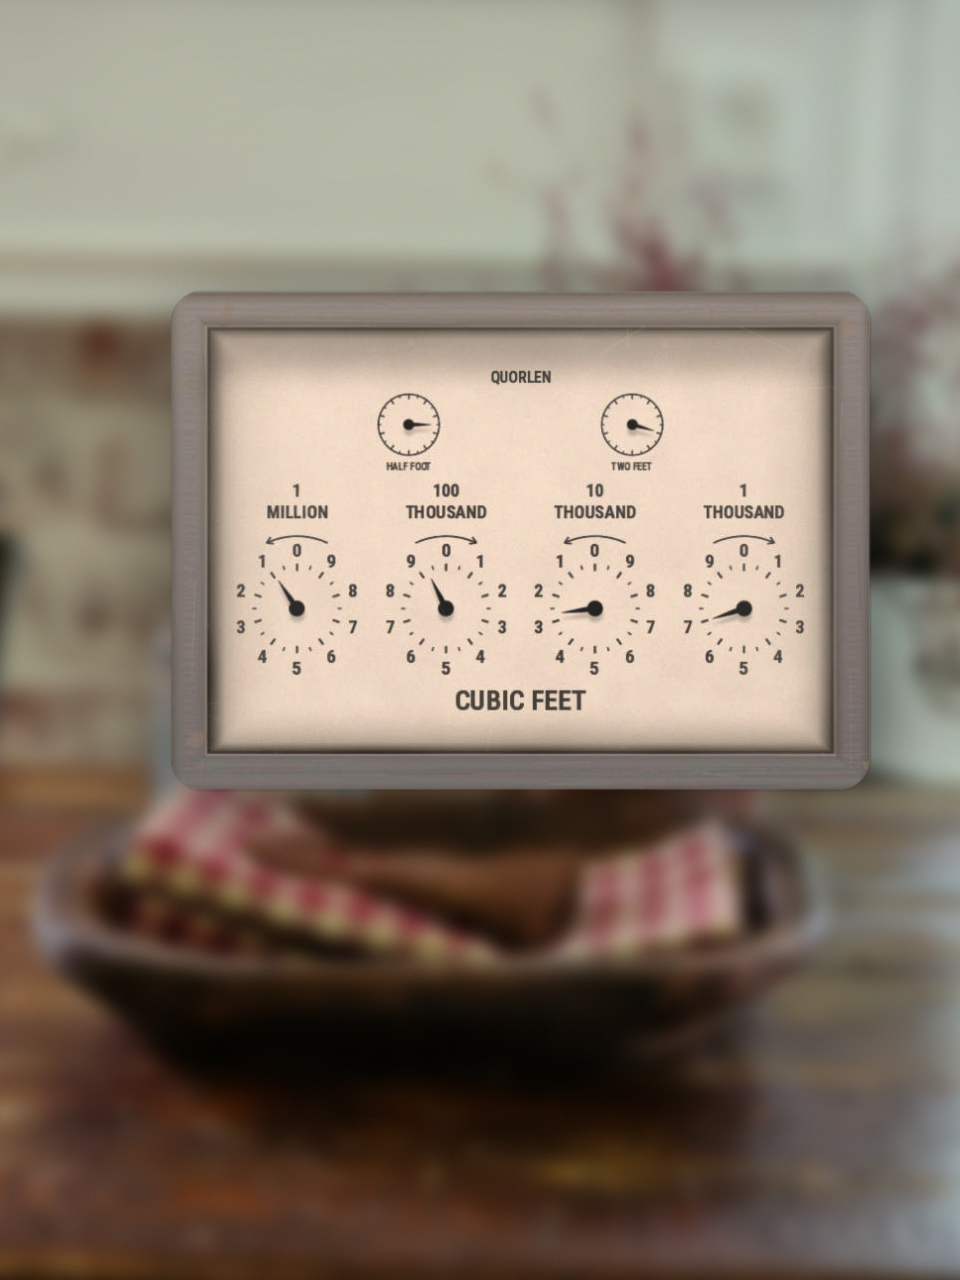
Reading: 92700 ft³
